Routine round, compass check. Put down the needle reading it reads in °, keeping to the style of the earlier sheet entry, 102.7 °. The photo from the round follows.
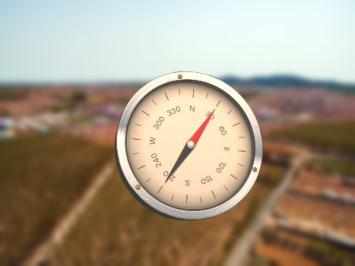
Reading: 30 °
